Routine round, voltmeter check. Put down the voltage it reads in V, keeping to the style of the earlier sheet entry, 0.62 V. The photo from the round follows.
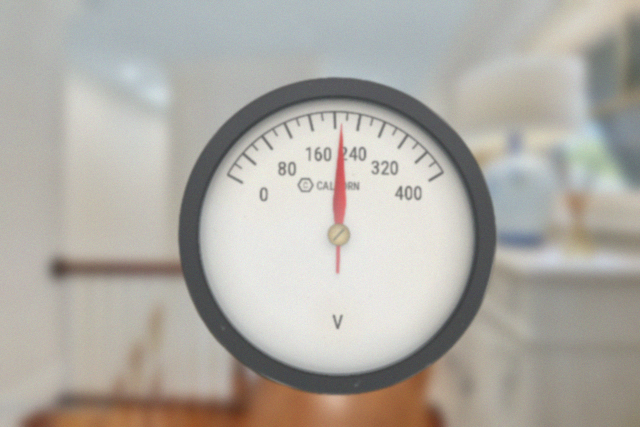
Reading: 210 V
